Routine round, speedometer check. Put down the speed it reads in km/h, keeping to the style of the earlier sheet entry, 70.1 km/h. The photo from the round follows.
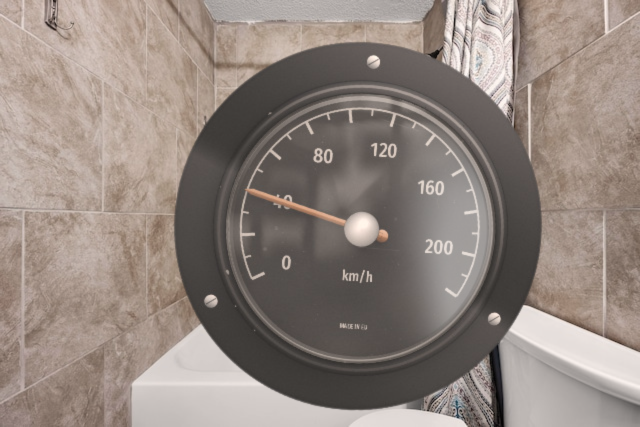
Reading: 40 km/h
